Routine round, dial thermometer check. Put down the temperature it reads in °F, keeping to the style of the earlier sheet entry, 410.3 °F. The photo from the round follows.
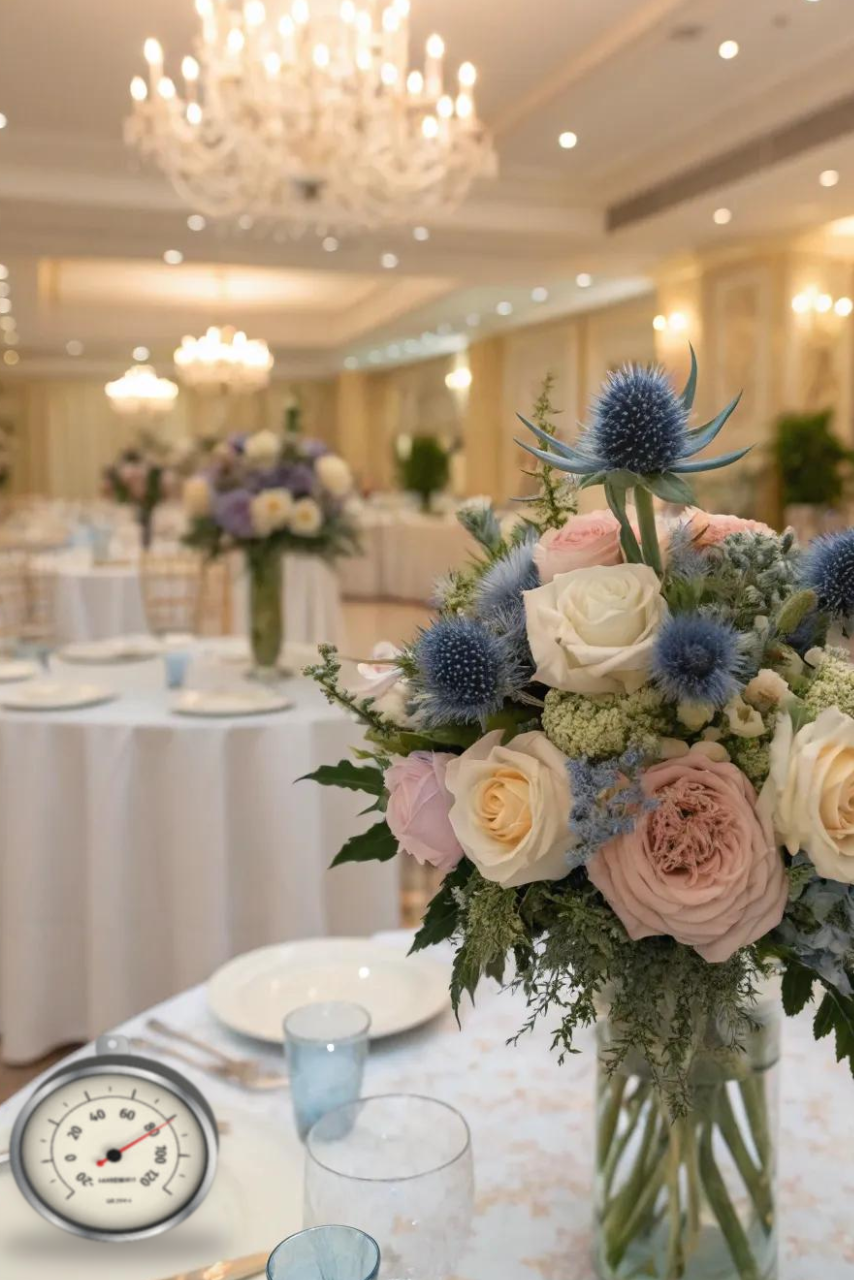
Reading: 80 °F
